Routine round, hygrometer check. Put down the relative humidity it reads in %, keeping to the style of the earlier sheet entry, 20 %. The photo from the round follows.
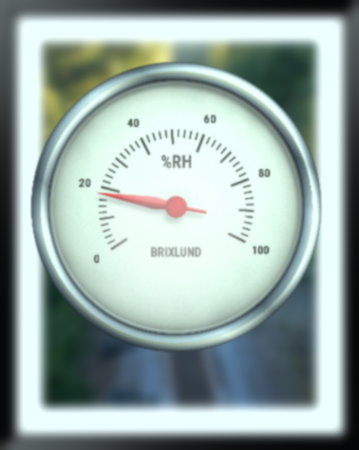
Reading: 18 %
